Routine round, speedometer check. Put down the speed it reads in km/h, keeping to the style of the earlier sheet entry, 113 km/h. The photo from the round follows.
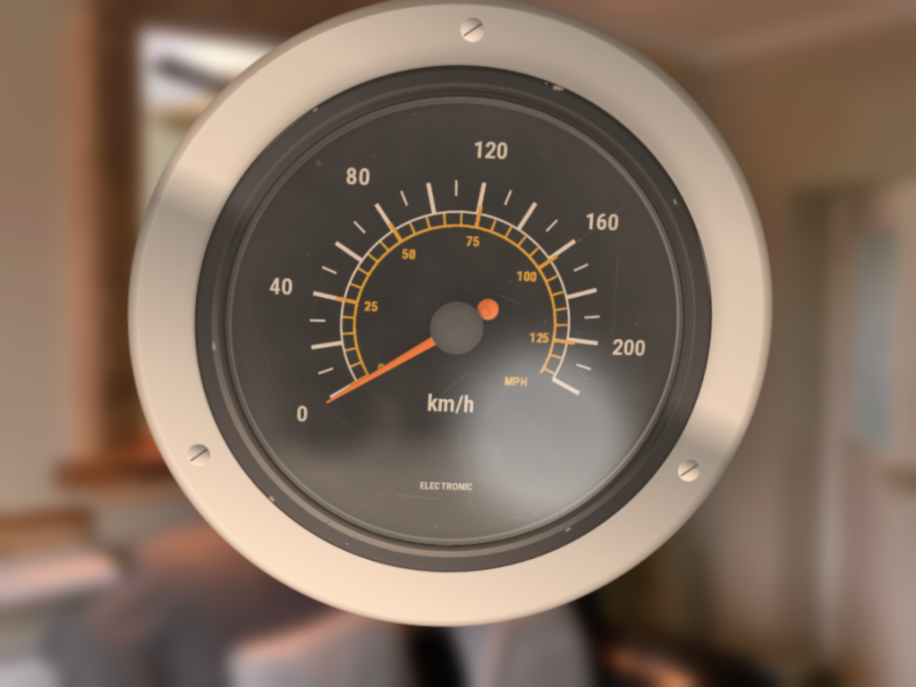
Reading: 0 km/h
